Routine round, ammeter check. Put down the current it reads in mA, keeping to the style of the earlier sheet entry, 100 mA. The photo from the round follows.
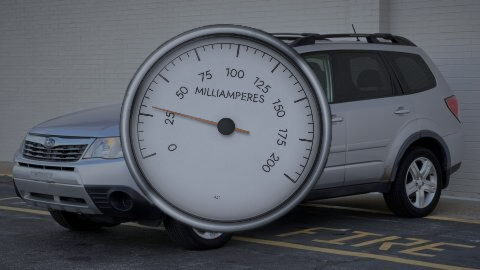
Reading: 30 mA
